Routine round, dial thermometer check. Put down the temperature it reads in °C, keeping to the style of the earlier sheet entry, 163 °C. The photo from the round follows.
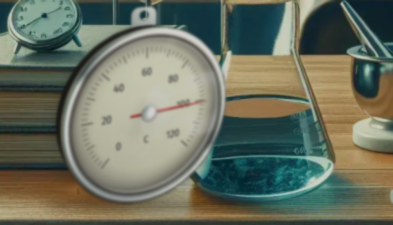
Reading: 100 °C
